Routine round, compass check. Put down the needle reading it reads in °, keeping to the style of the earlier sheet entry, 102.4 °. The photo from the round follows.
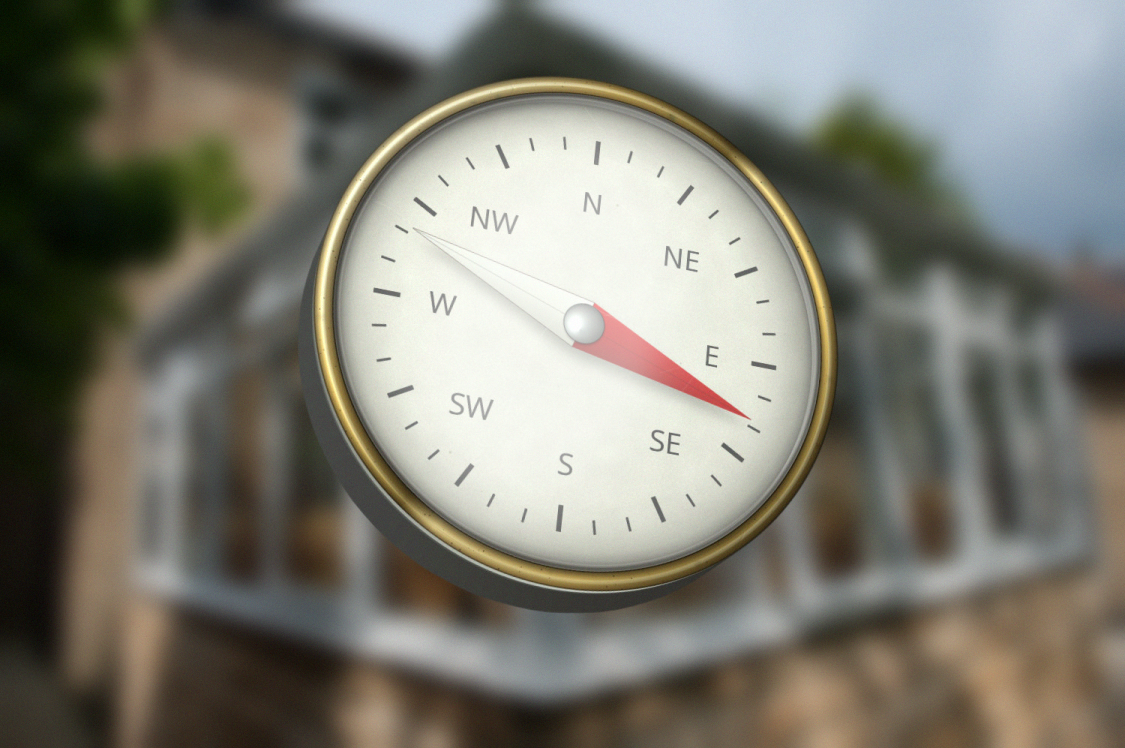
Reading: 110 °
